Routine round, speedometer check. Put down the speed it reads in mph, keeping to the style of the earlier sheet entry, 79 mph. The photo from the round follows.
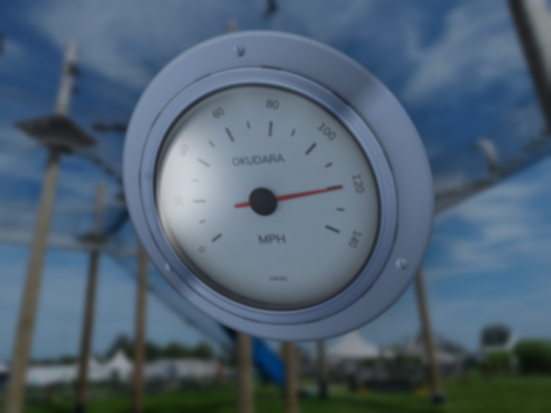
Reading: 120 mph
